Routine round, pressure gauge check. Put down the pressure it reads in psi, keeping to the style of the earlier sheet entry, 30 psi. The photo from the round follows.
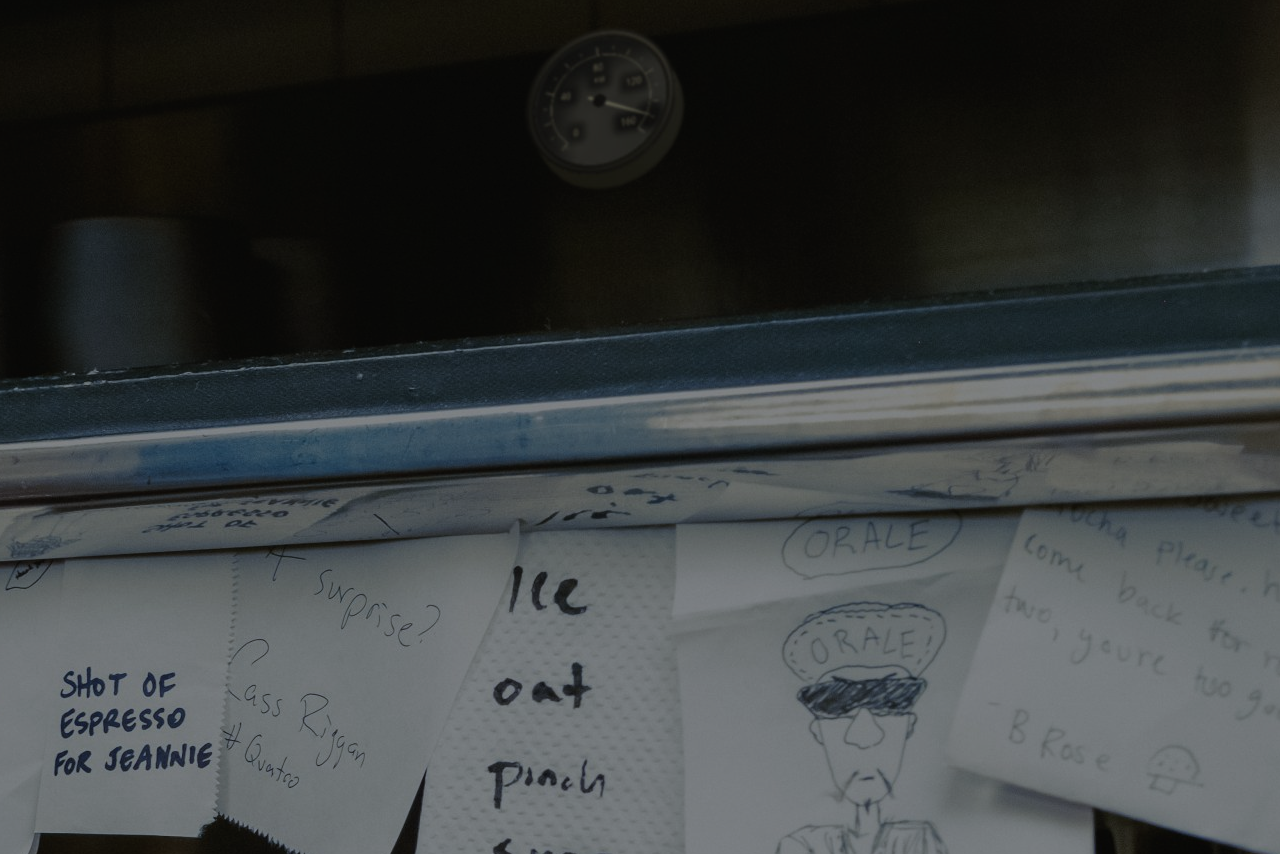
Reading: 150 psi
